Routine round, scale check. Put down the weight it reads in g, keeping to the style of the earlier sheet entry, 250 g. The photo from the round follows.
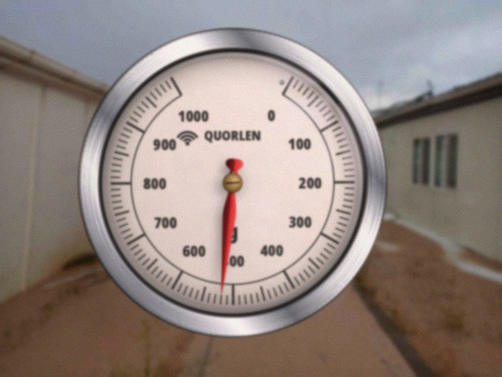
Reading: 520 g
